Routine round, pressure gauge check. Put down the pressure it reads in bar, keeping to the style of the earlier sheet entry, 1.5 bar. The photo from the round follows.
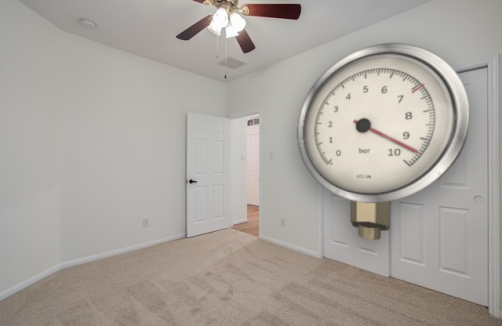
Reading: 9.5 bar
